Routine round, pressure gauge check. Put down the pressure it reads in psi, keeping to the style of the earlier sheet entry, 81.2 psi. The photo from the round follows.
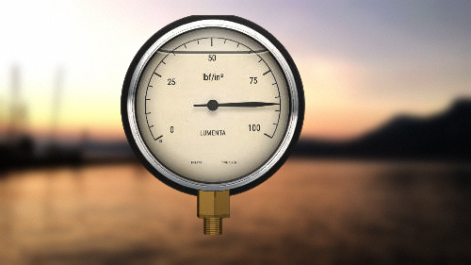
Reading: 87.5 psi
